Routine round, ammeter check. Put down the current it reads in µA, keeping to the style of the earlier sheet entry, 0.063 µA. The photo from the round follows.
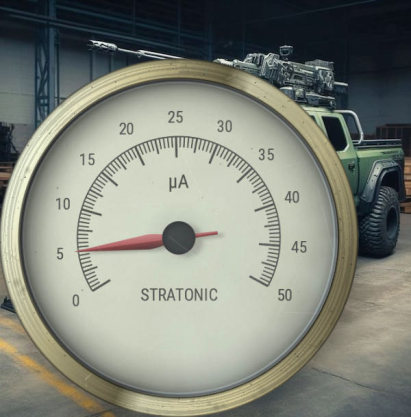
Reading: 5 µA
